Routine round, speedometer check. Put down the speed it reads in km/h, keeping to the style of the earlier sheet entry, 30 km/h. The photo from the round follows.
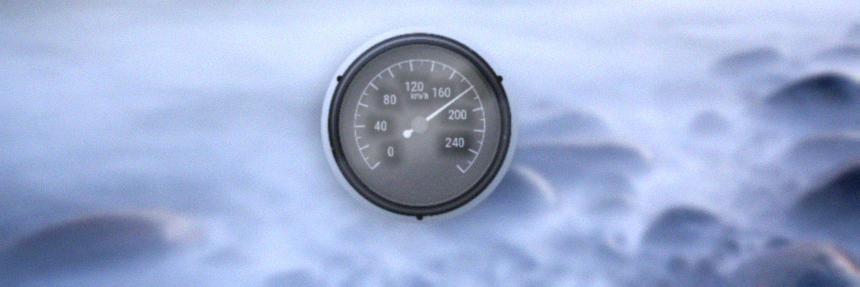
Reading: 180 km/h
